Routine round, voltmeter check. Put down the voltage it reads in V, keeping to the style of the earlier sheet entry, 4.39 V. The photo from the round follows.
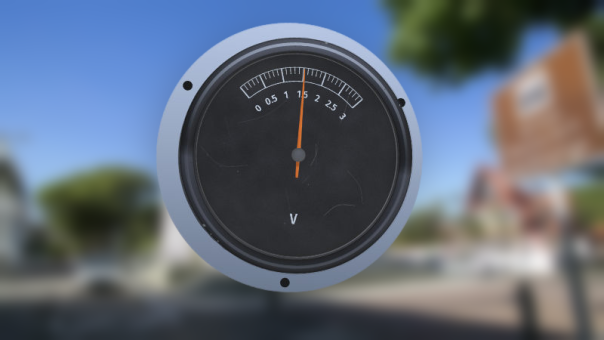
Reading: 1.5 V
